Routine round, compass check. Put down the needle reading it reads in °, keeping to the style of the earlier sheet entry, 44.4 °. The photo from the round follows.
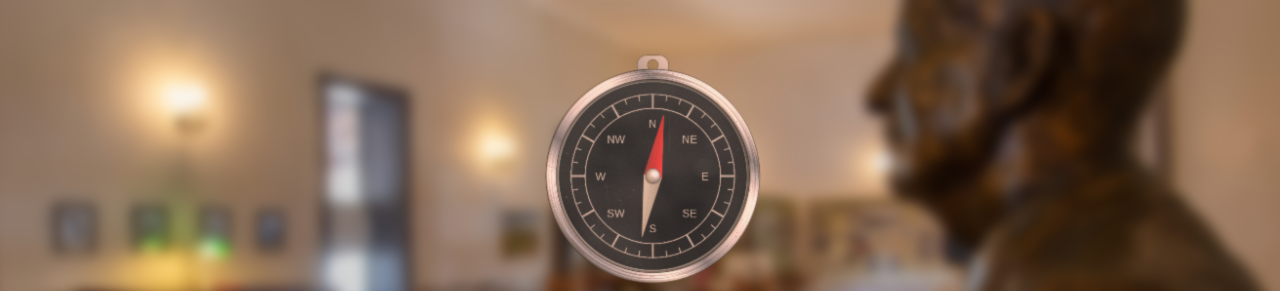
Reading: 10 °
